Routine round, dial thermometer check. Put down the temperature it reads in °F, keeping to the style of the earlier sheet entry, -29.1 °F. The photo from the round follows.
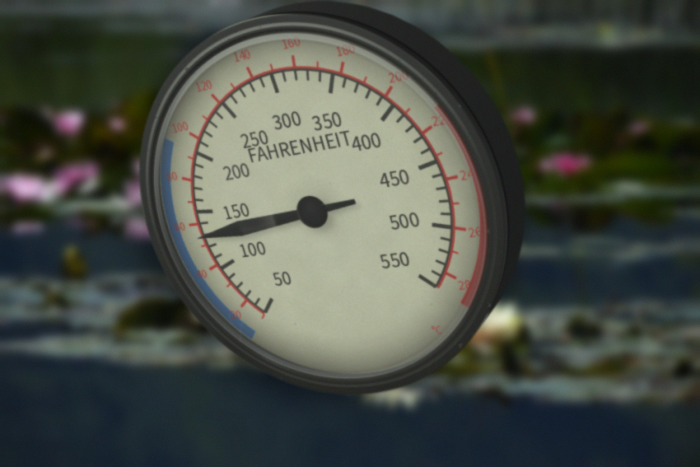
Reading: 130 °F
